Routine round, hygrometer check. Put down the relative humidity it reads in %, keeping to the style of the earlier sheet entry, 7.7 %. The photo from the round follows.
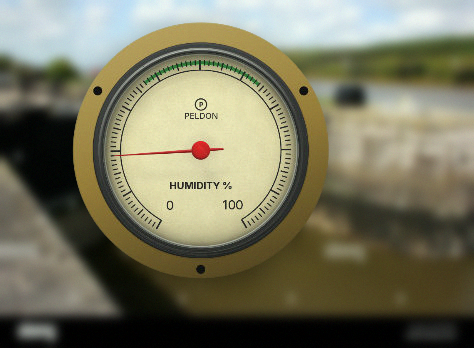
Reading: 19 %
